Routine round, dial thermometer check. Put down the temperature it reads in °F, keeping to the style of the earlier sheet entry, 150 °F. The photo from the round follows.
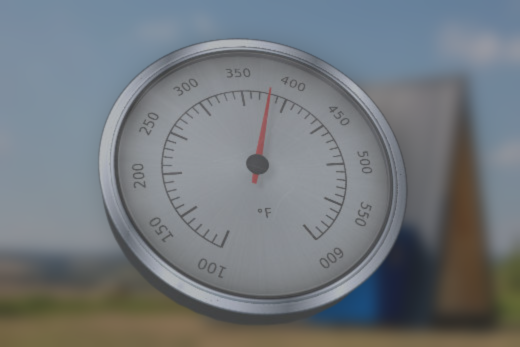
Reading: 380 °F
